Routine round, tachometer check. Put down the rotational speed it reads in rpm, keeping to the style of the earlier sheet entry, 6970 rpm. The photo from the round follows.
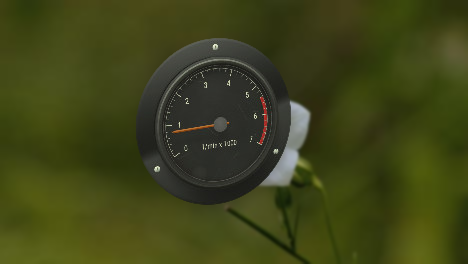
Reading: 800 rpm
